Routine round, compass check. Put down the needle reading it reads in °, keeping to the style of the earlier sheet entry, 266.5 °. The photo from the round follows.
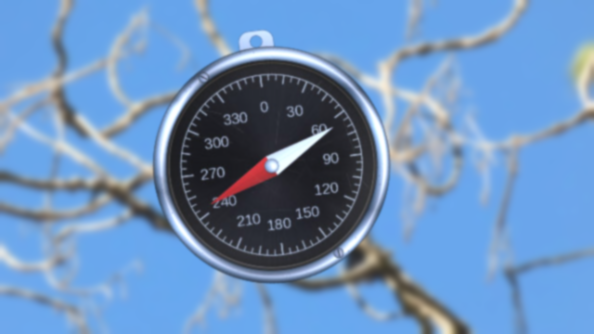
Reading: 245 °
